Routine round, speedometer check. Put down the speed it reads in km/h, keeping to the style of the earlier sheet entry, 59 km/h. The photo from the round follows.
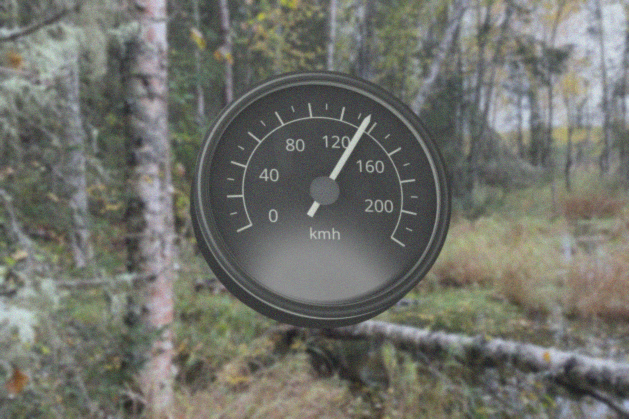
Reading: 135 km/h
